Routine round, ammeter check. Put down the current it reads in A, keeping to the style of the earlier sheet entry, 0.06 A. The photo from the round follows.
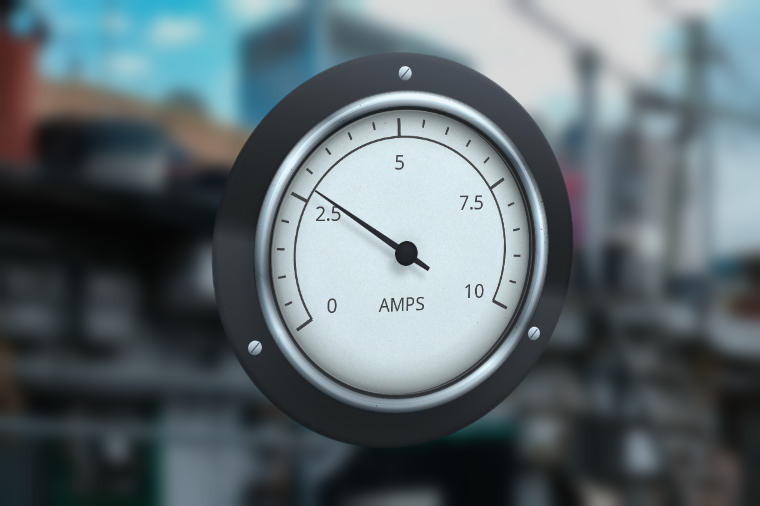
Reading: 2.75 A
